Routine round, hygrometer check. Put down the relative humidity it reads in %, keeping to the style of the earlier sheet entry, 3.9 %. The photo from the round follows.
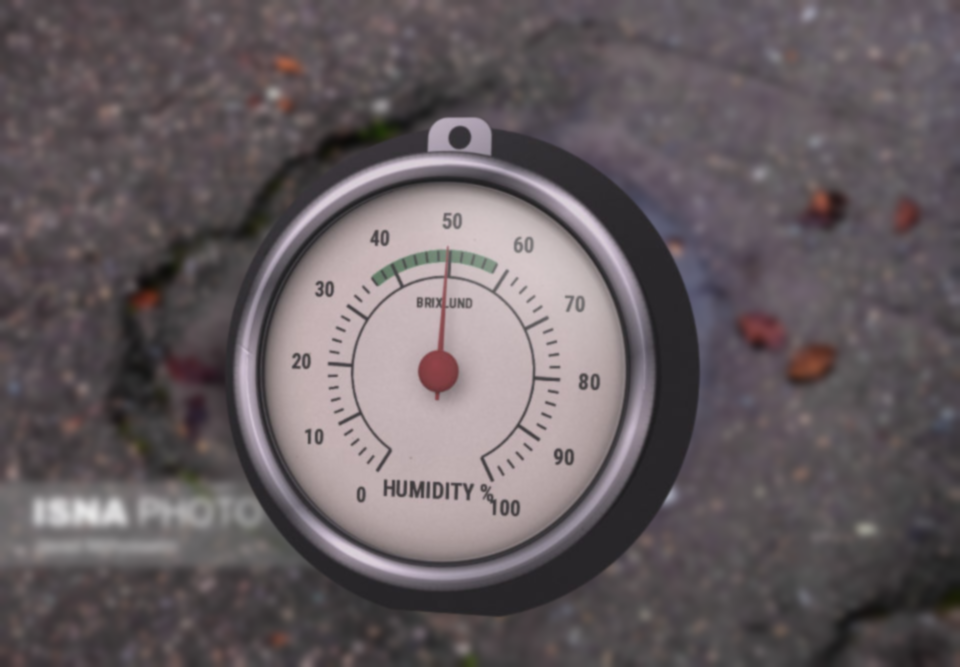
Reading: 50 %
